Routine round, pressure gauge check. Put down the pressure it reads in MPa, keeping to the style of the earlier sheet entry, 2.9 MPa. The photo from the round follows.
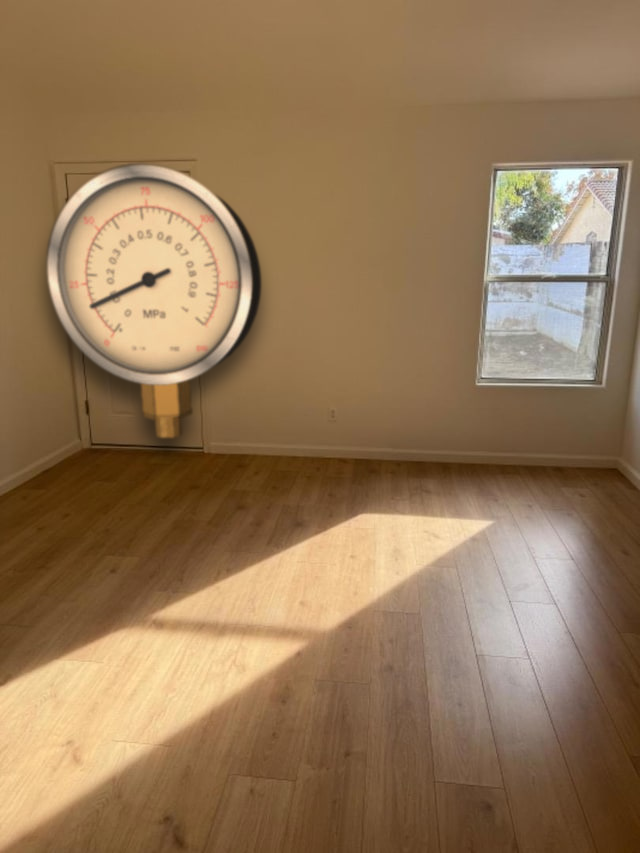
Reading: 0.1 MPa
